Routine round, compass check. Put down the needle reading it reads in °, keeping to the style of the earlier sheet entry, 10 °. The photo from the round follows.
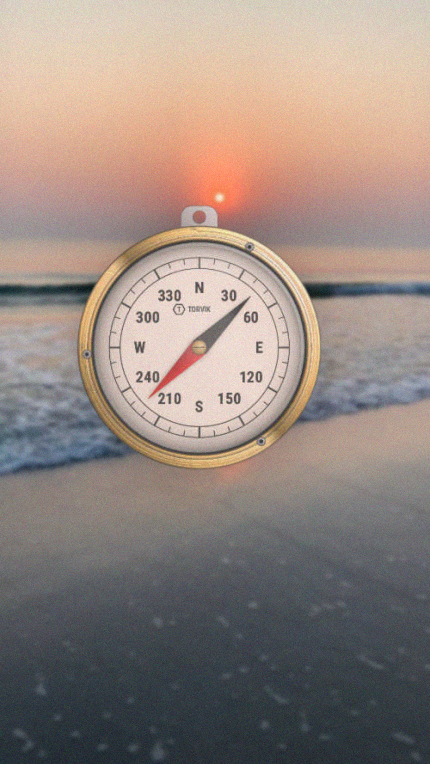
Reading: 225 °
